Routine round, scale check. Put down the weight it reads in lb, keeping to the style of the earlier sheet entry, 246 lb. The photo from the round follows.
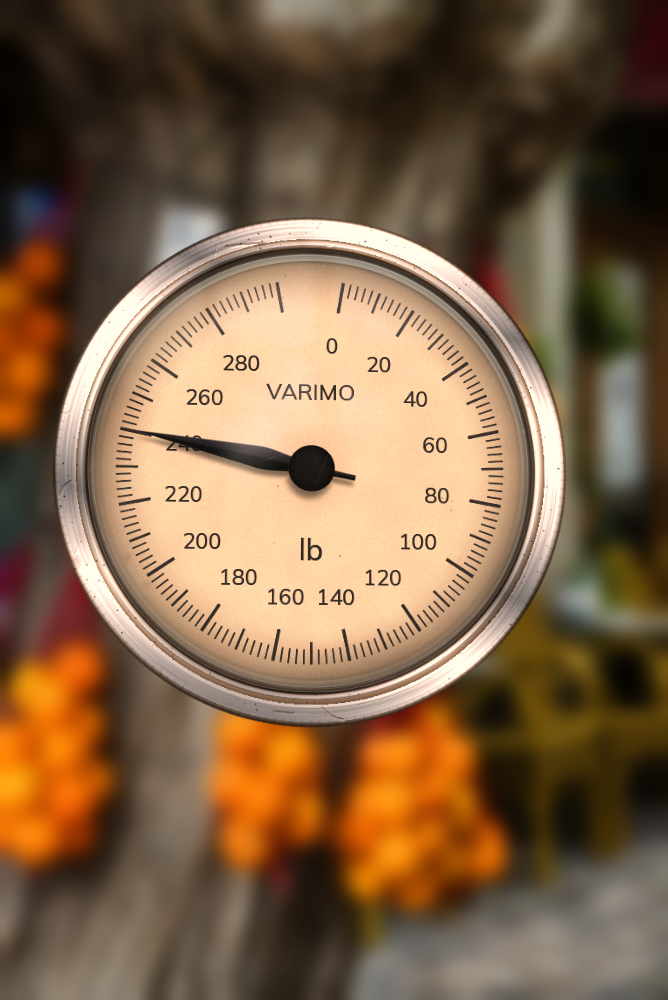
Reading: 240 lb
